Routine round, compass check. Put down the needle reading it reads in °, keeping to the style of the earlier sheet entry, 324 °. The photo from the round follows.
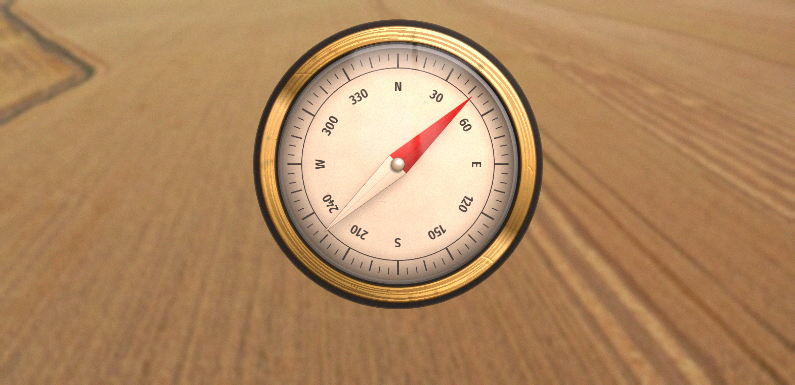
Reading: 47.5 °
